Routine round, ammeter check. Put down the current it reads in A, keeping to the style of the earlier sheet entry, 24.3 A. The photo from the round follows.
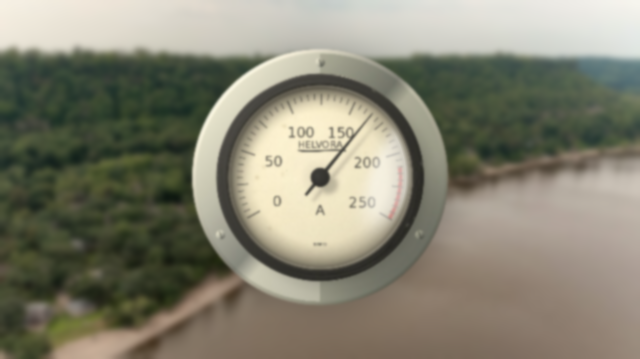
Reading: 165 A
